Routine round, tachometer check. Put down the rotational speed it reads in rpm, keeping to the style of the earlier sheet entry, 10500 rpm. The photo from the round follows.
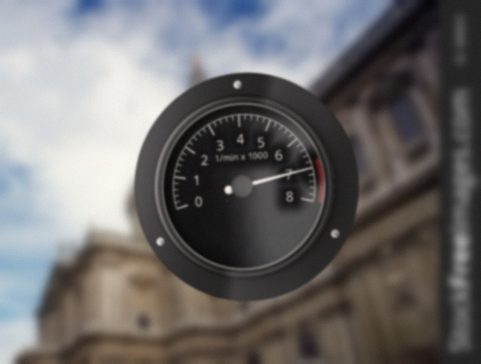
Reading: 7000 rpm
